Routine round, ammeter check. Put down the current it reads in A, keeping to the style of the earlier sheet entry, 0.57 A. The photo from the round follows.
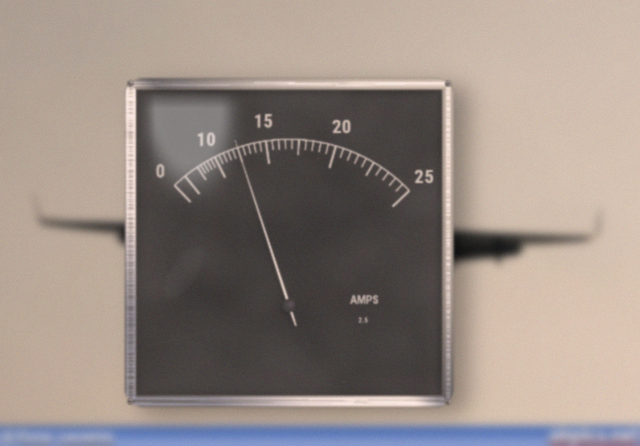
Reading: 12.5 A
